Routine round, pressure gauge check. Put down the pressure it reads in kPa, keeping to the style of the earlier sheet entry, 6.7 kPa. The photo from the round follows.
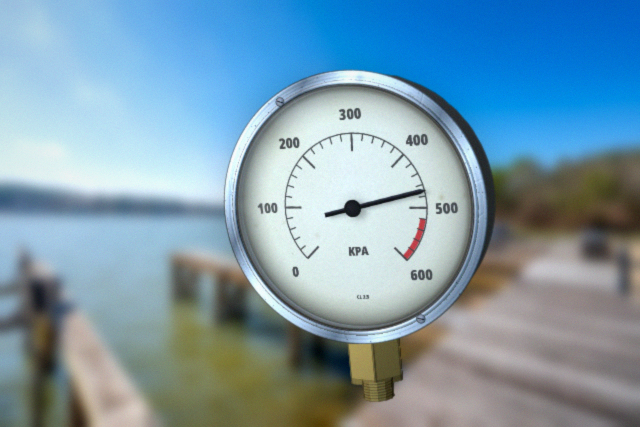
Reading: 470 kPa
